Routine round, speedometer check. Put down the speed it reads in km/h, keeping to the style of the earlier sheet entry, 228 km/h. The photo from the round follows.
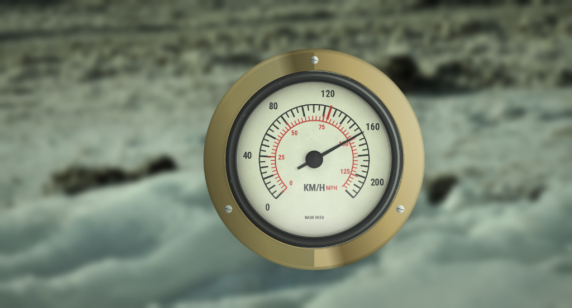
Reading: 160 km/h
